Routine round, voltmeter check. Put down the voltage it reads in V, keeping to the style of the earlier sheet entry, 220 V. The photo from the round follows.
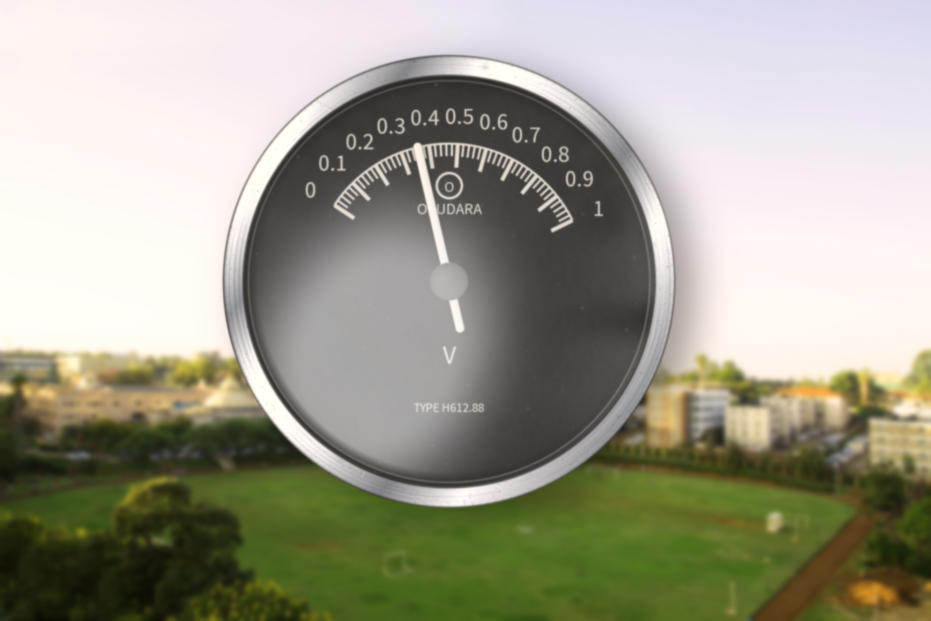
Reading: 0.36 V
